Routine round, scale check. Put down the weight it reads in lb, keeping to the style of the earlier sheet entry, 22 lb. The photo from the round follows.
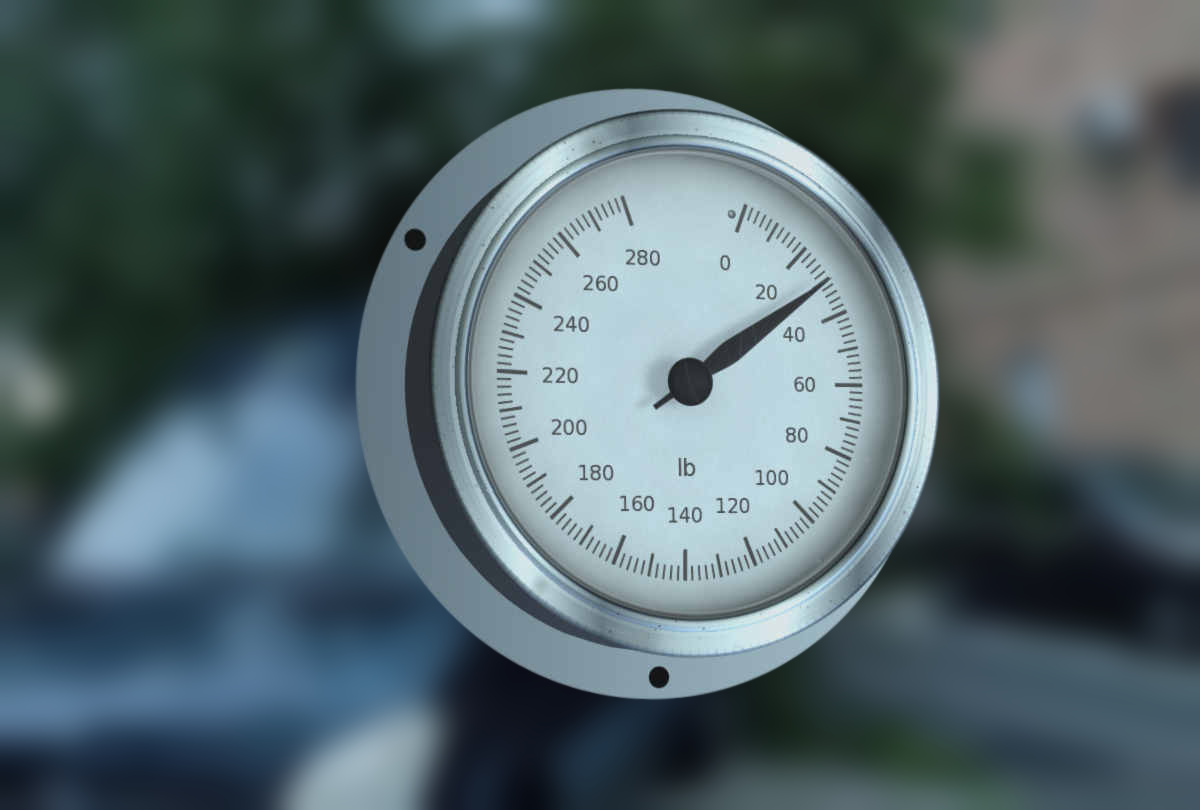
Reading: 30 lb
